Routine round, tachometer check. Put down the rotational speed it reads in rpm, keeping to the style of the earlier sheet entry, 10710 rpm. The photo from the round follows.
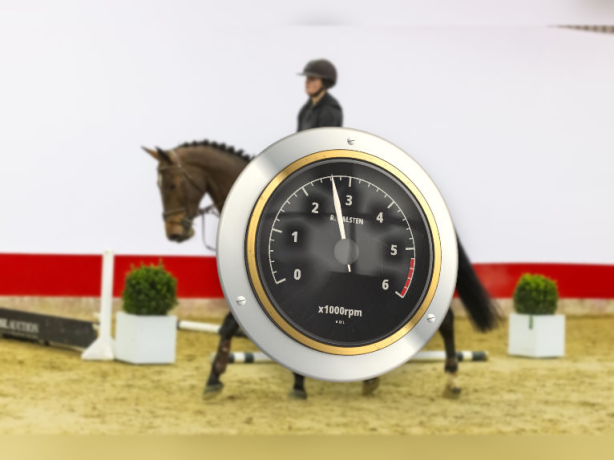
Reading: 2600 rpm
